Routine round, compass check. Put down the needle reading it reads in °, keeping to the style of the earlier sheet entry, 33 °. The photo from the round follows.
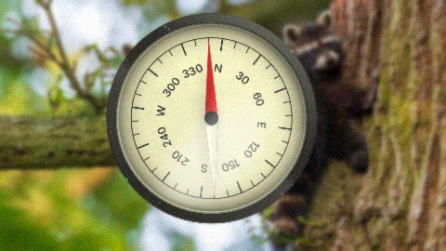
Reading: 350 °
